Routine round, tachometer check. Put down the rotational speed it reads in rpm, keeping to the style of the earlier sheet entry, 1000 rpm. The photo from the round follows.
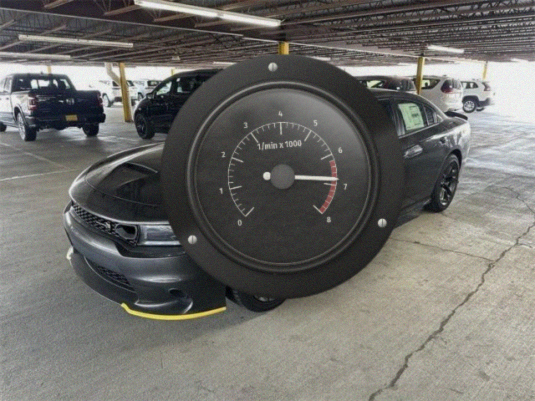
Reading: 6800 rpm
